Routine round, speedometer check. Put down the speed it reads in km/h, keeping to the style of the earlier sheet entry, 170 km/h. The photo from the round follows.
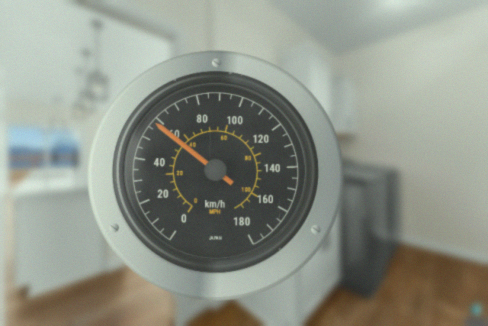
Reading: 57.5 km/h
